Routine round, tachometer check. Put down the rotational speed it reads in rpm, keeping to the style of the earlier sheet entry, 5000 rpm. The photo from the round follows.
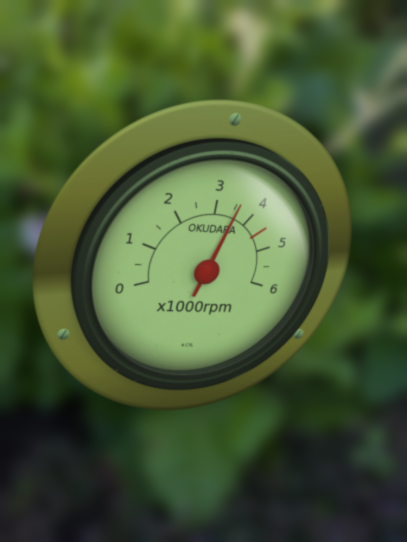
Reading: 3500 rpm
